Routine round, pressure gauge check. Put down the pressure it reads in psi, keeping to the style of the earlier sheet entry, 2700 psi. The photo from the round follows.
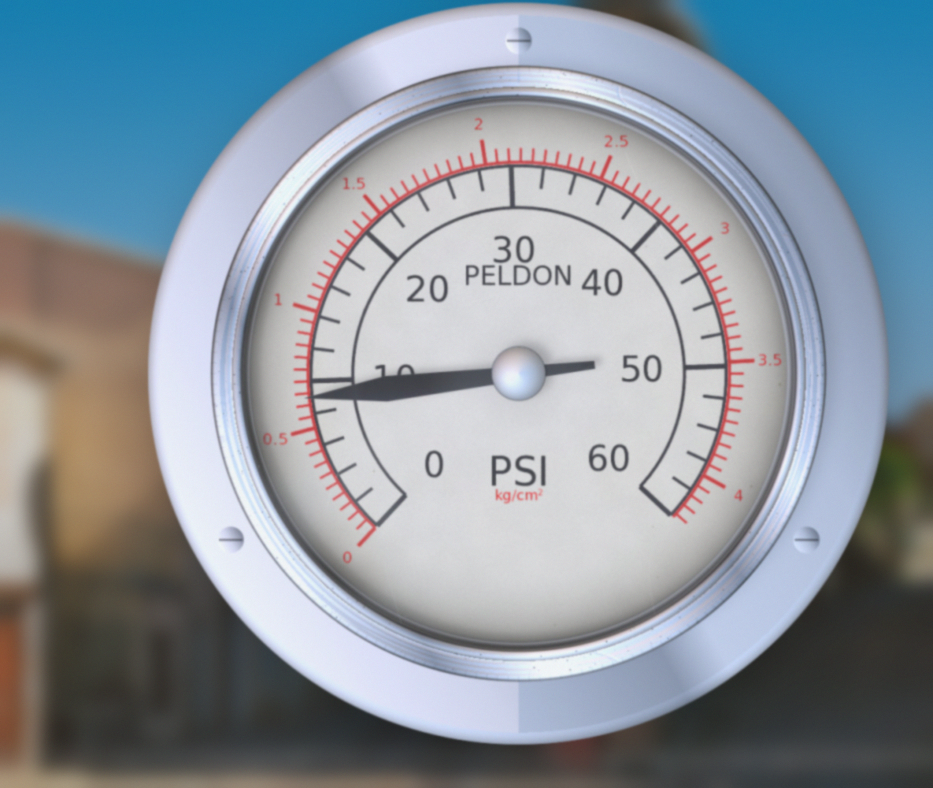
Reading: 9 psi
